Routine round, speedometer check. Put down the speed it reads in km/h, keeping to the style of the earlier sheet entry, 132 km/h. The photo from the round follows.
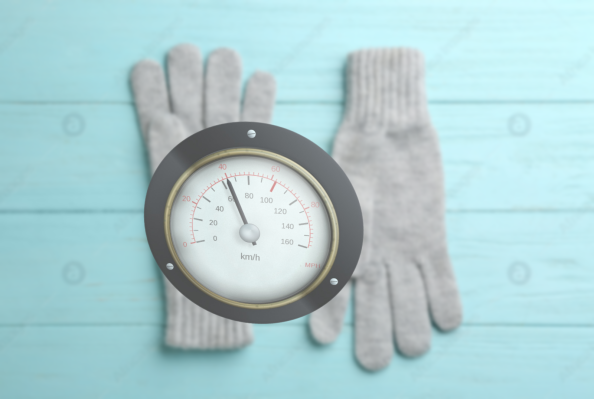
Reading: 65 km/h
